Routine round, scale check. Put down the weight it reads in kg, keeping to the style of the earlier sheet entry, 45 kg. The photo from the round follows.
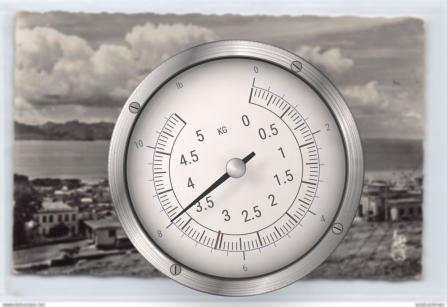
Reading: 3.65 kg
